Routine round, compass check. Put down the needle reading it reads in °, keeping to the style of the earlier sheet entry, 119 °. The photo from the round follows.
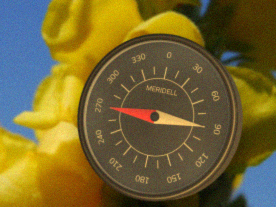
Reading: 270 °
